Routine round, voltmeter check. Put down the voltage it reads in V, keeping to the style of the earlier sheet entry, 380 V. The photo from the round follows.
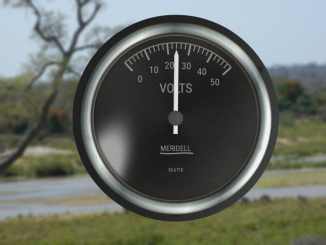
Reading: 24 V
